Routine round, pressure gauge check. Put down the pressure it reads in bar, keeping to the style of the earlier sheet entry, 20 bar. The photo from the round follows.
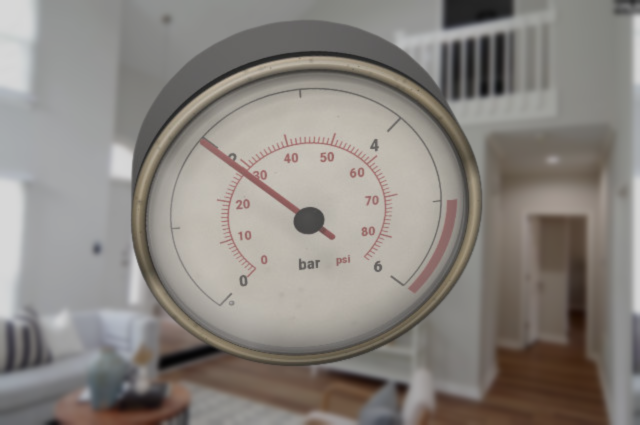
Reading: 2 bar
